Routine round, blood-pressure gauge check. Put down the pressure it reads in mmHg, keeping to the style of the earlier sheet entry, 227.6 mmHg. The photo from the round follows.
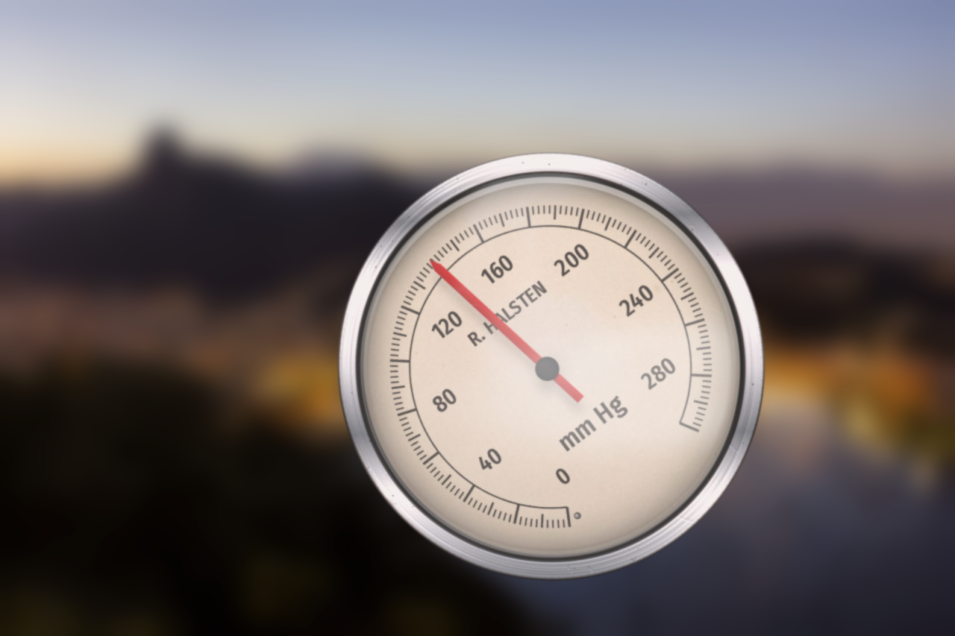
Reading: 140 mmHg
